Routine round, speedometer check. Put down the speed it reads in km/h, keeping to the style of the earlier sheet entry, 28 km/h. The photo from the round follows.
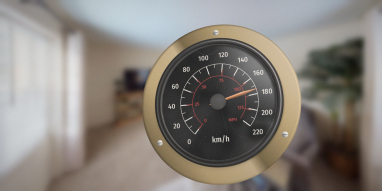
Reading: 175 km/h
